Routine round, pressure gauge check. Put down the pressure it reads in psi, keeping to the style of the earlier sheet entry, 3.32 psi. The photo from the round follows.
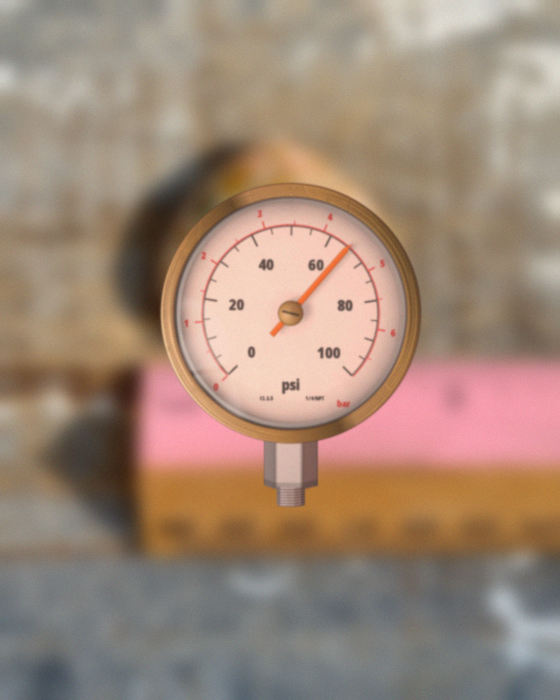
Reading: 65 psi
